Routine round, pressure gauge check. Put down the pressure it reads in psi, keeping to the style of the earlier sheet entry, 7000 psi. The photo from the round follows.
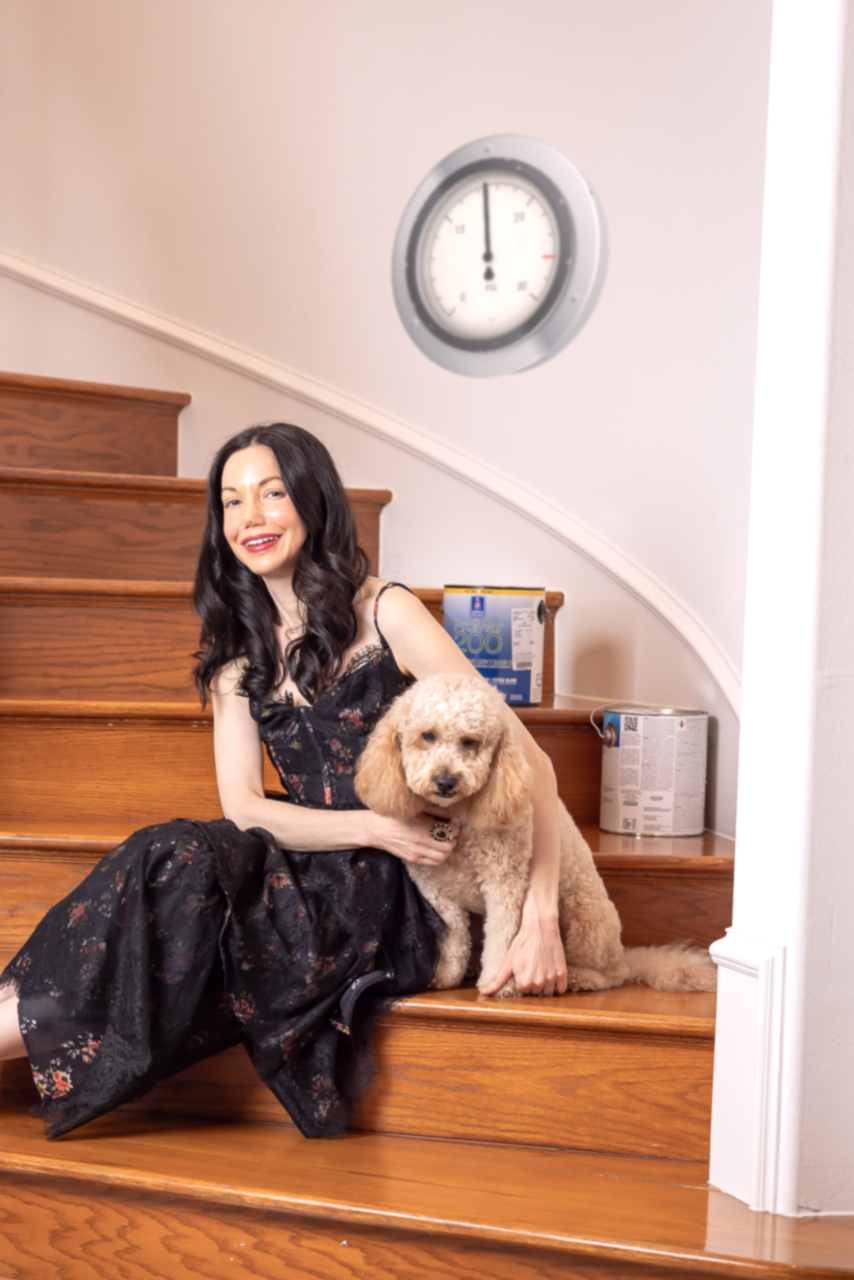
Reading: 15 psi
